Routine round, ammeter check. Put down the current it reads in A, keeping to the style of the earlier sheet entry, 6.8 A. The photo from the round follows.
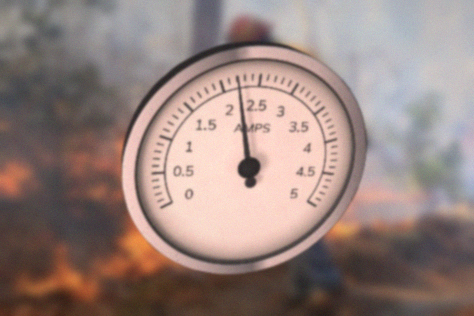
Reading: 2.2 A
